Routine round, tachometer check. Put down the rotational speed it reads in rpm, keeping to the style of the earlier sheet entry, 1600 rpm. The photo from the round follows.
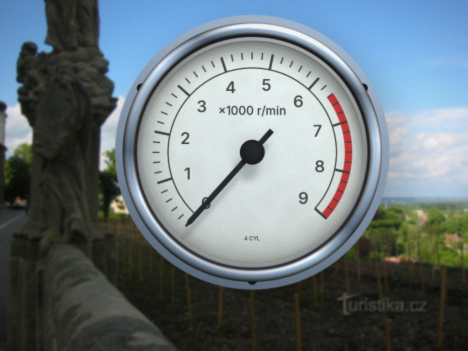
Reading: 0 rpm
